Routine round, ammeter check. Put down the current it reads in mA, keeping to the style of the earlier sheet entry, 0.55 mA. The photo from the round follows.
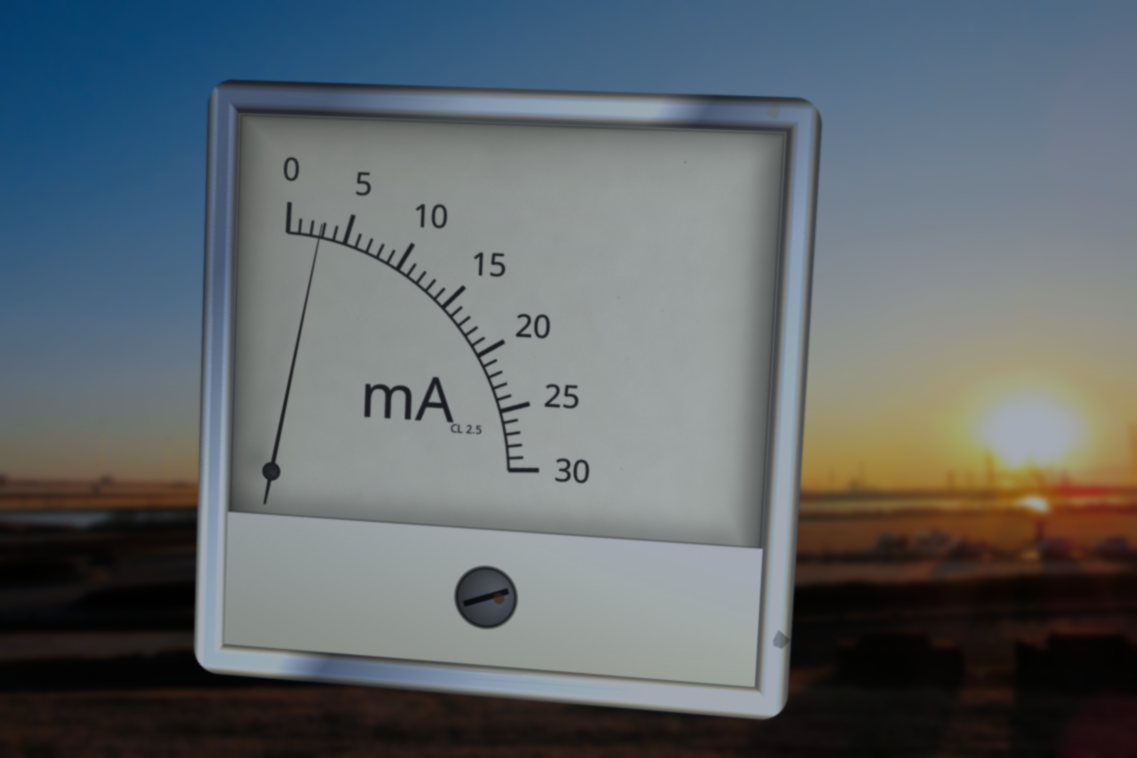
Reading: 3 mA
